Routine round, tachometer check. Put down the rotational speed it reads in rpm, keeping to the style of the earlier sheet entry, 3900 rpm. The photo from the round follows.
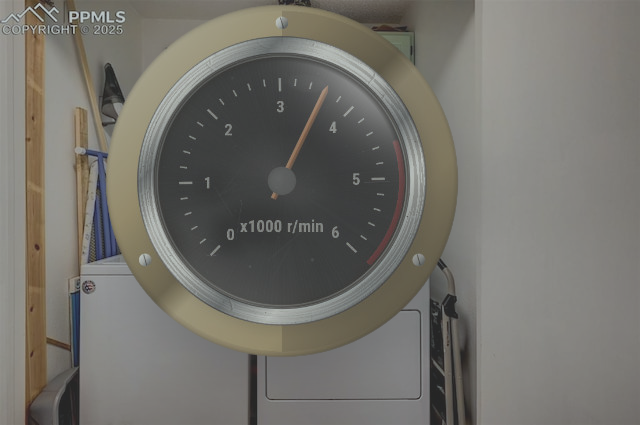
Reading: 3600 rpm
